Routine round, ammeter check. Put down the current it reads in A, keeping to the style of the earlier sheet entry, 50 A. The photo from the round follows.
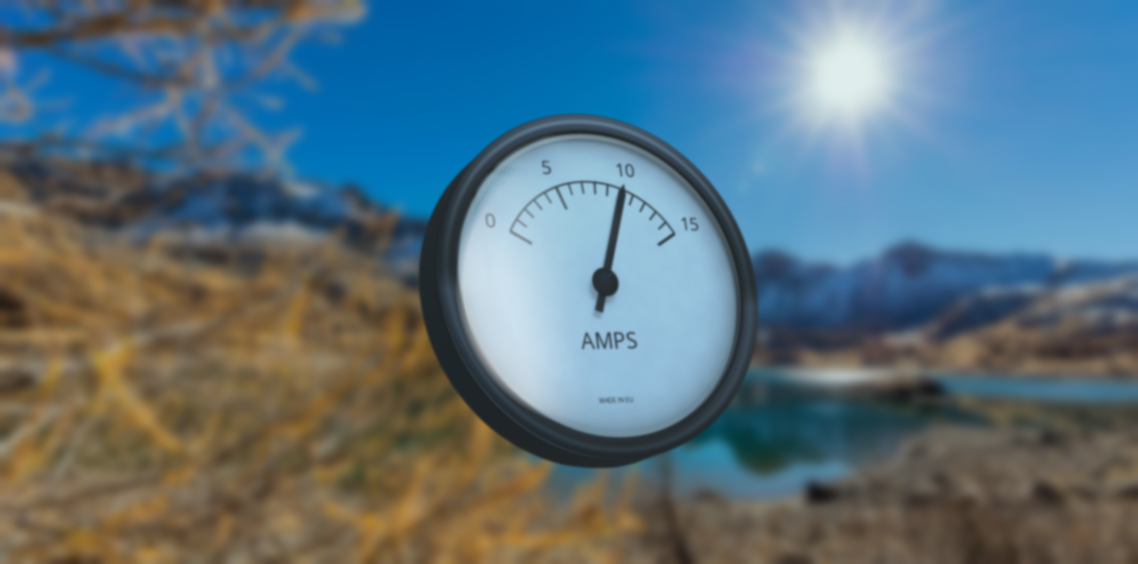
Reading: 10 A
